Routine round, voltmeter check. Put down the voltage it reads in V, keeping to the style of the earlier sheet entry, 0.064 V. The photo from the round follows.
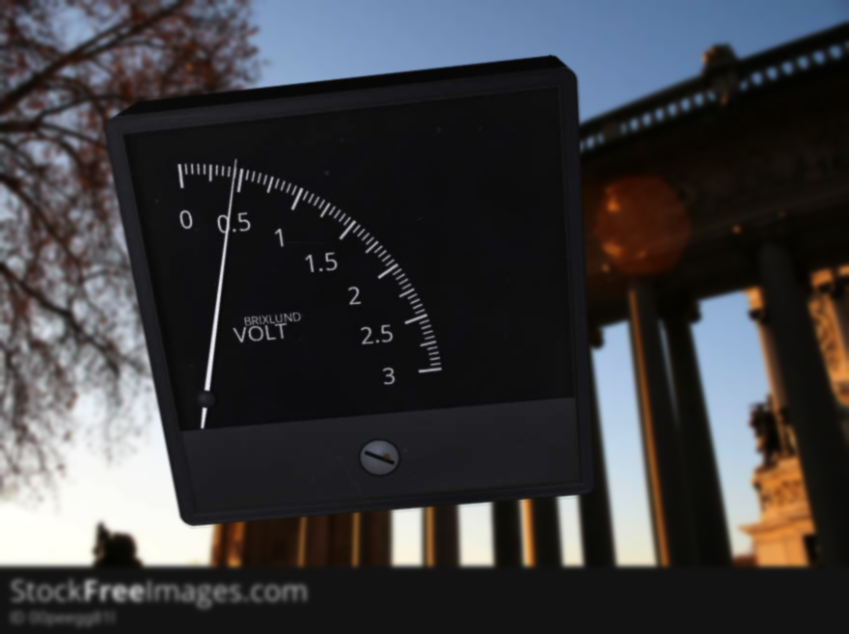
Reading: 0.45 V
